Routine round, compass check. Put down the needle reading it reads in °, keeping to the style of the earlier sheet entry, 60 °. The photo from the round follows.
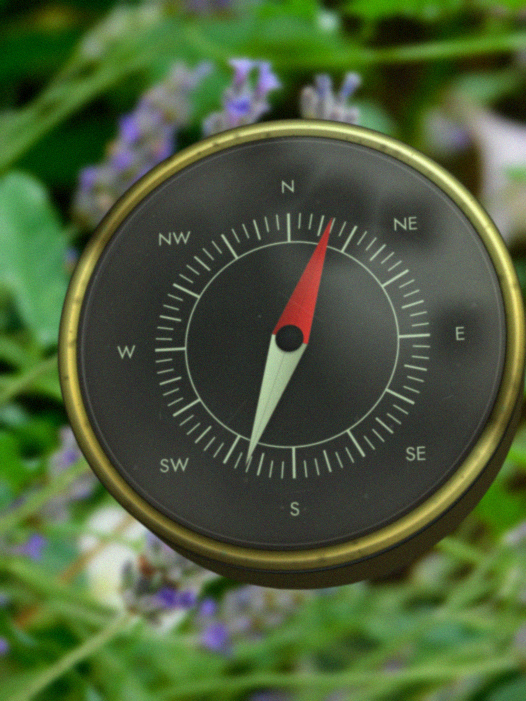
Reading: 20 °
